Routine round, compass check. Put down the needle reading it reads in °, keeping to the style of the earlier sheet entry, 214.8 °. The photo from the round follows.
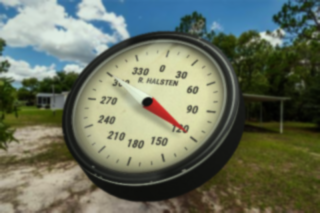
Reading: 120 °
